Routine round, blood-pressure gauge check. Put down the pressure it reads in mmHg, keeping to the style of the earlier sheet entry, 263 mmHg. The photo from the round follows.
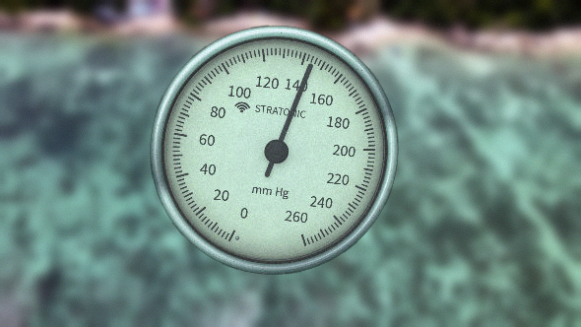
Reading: 144 mmHg
